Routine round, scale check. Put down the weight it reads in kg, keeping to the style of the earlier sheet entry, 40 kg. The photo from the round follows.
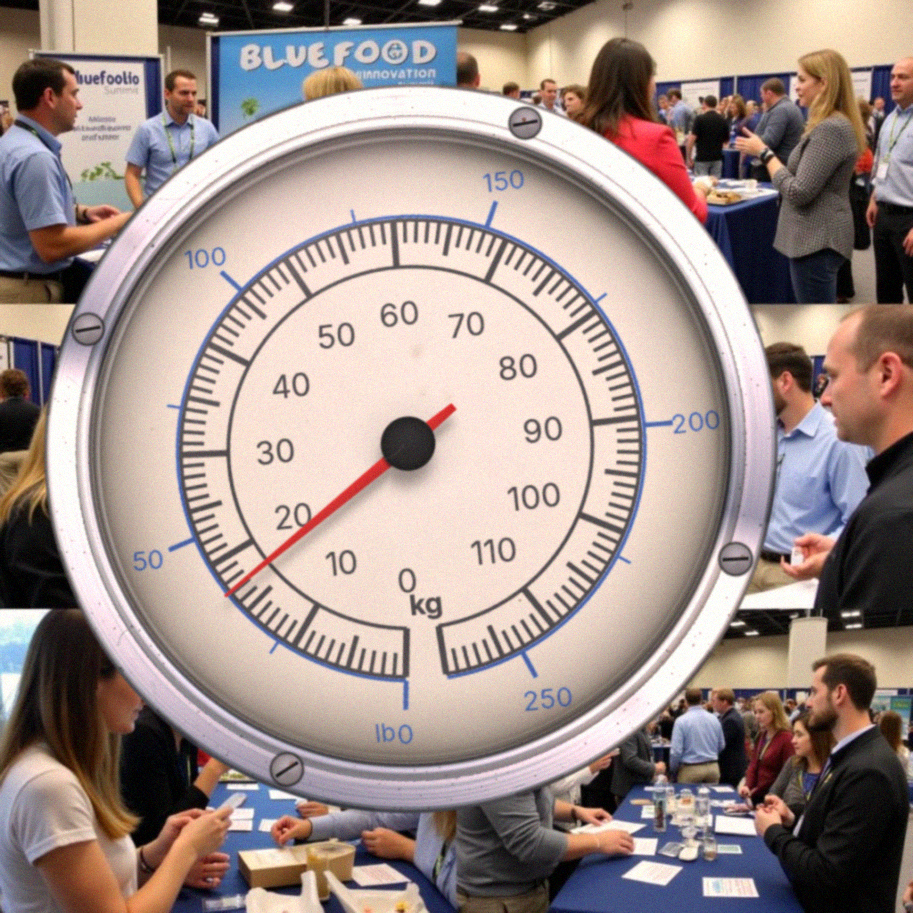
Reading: 17 kg
